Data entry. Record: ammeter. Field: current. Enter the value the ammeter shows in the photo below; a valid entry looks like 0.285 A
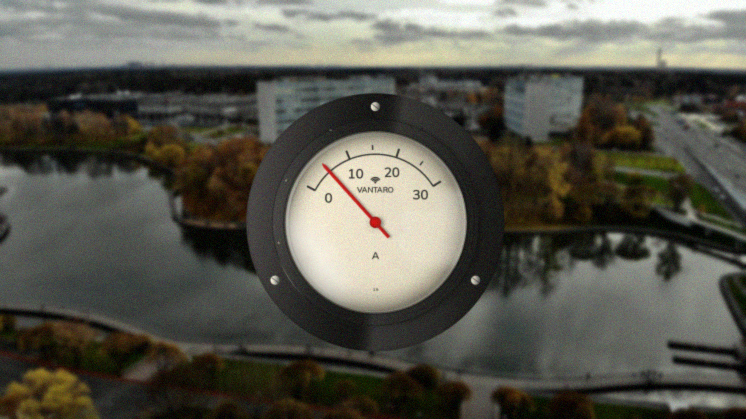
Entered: 5 A
